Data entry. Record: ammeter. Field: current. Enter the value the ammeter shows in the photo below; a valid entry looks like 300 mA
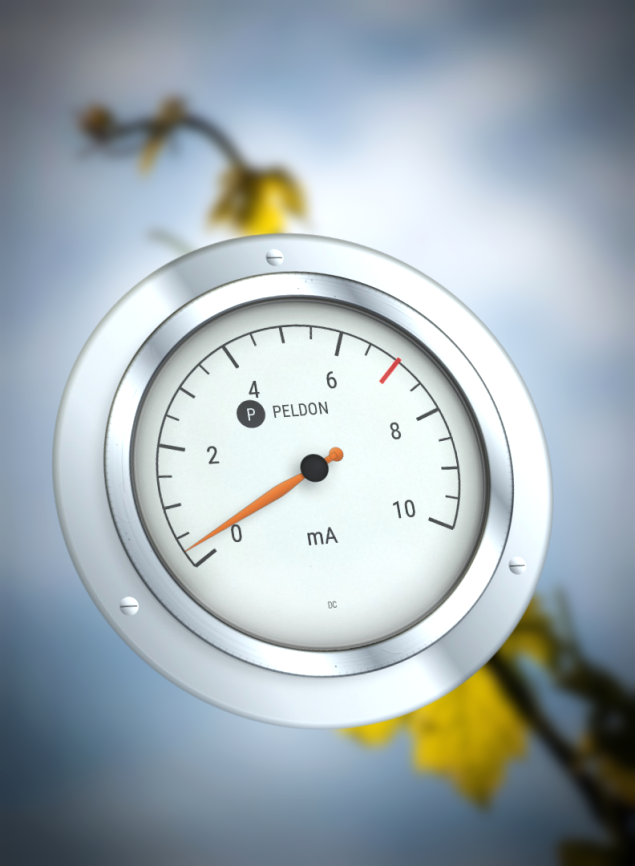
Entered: 0.25 mA
